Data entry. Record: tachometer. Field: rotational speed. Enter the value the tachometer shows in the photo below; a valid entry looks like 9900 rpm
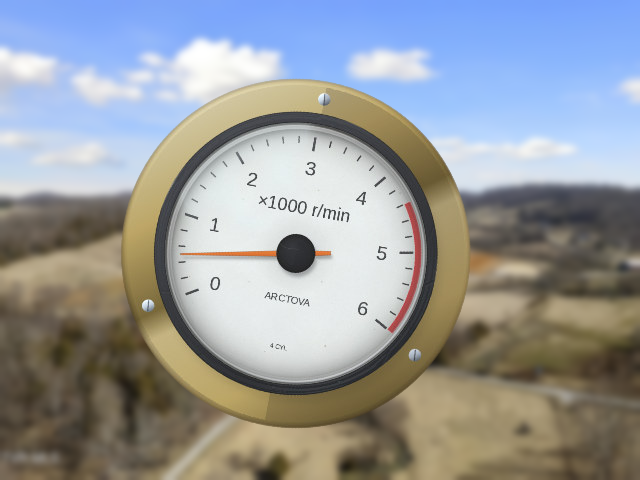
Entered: 500 rpm
